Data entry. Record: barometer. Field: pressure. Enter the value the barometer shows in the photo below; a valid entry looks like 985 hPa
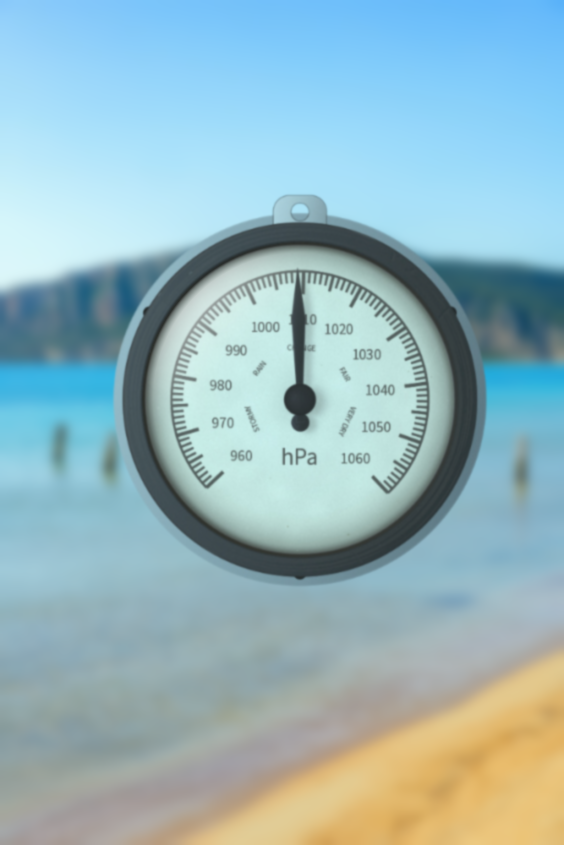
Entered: 1009 hPa
